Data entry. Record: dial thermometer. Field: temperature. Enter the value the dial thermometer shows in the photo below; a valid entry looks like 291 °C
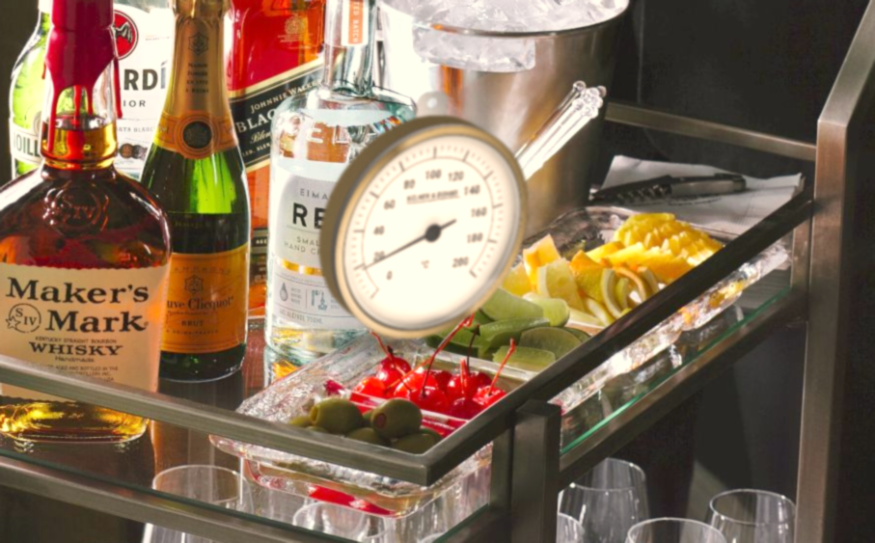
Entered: 20 °C
